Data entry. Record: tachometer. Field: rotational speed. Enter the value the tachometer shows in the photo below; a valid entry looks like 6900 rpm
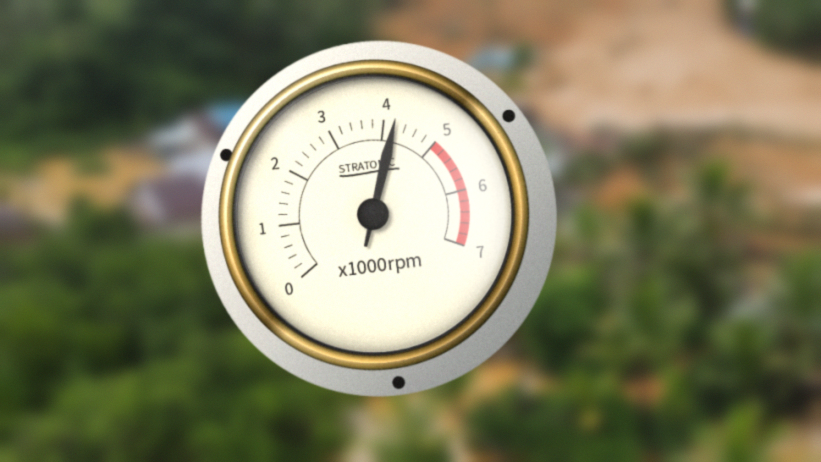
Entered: 4200 rpm
